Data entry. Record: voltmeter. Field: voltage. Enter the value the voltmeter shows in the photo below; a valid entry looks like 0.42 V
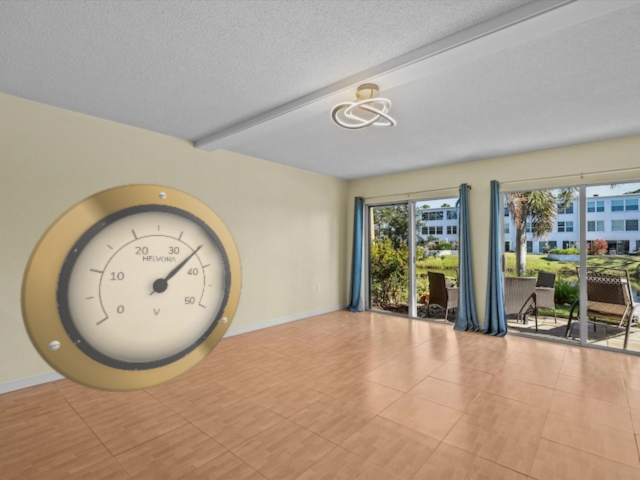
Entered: 35 V
